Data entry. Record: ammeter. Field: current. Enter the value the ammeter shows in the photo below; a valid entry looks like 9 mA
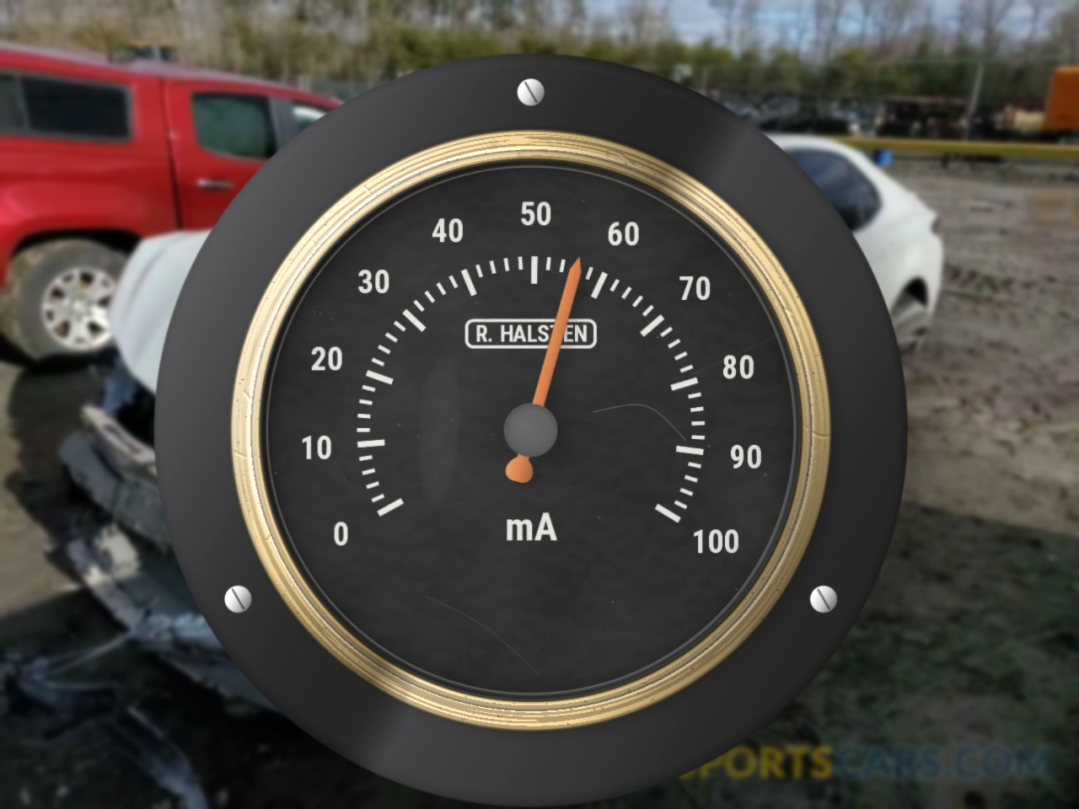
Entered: 56 mA
